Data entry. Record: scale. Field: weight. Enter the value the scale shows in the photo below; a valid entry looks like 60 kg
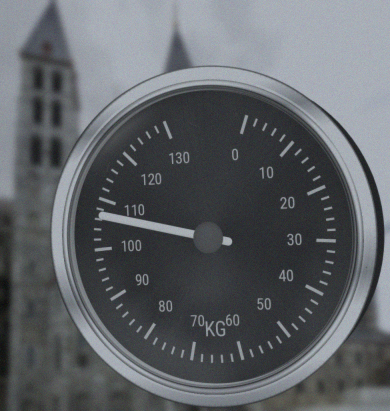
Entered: 107 kg
